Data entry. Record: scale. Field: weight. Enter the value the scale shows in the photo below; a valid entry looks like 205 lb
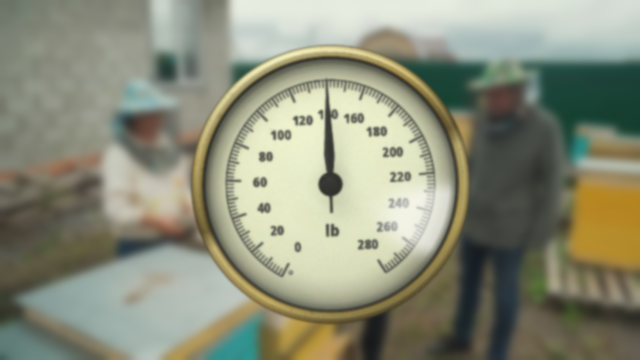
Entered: 140 lb
